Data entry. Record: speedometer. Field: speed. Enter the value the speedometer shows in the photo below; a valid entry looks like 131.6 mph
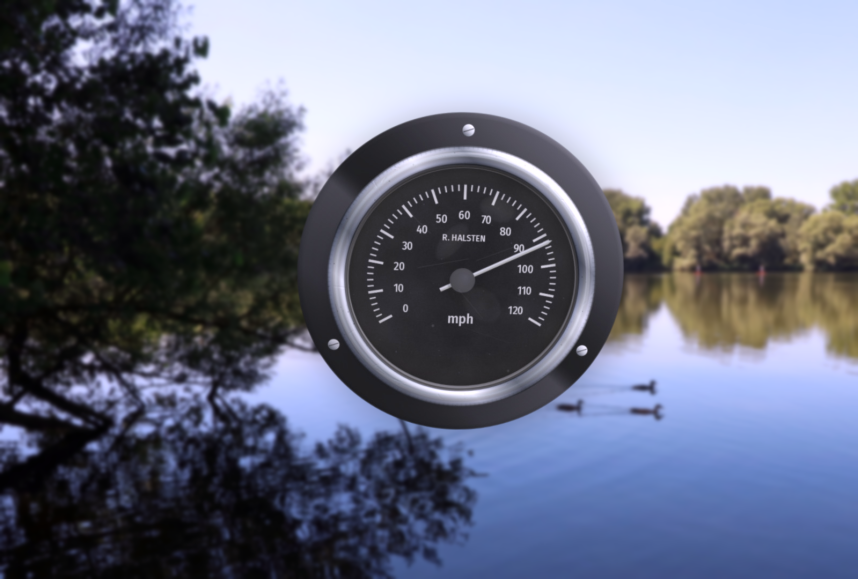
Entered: 92 mph
